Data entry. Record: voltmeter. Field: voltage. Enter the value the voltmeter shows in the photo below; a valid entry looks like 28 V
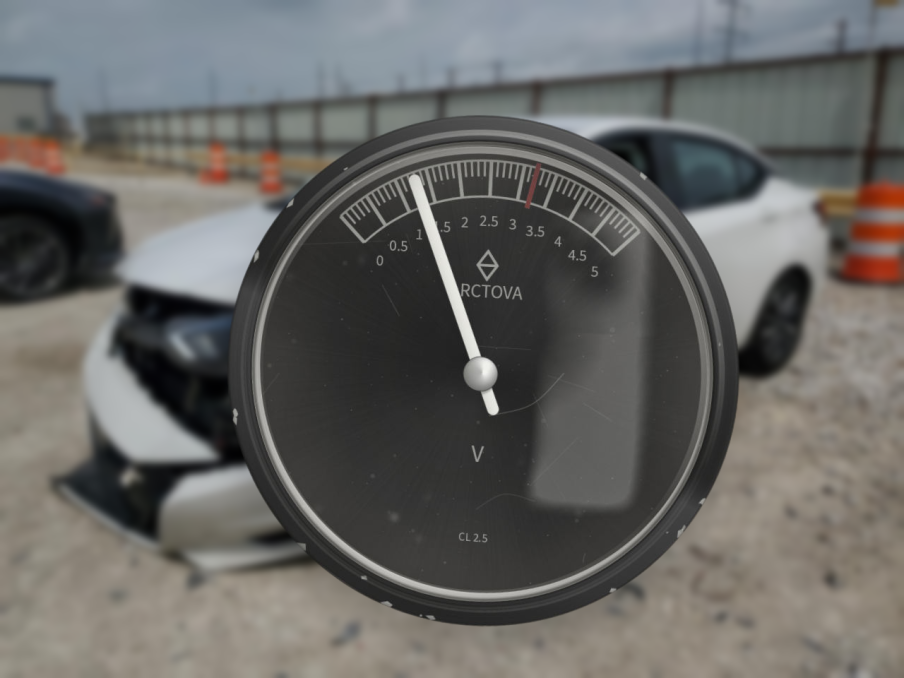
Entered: 1.3 V
